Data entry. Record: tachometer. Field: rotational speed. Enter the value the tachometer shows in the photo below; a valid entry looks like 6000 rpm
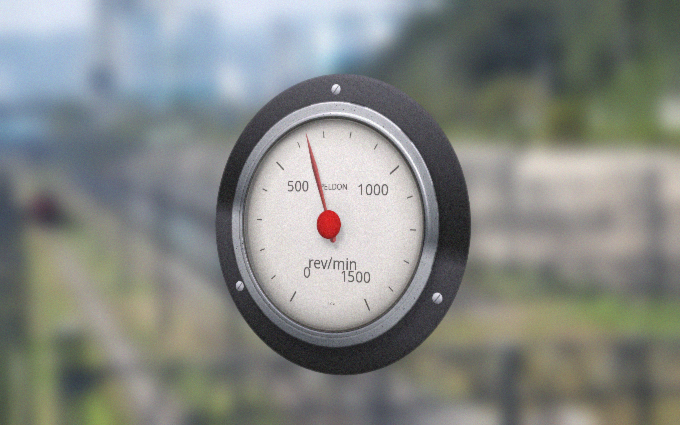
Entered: 650 rpm
